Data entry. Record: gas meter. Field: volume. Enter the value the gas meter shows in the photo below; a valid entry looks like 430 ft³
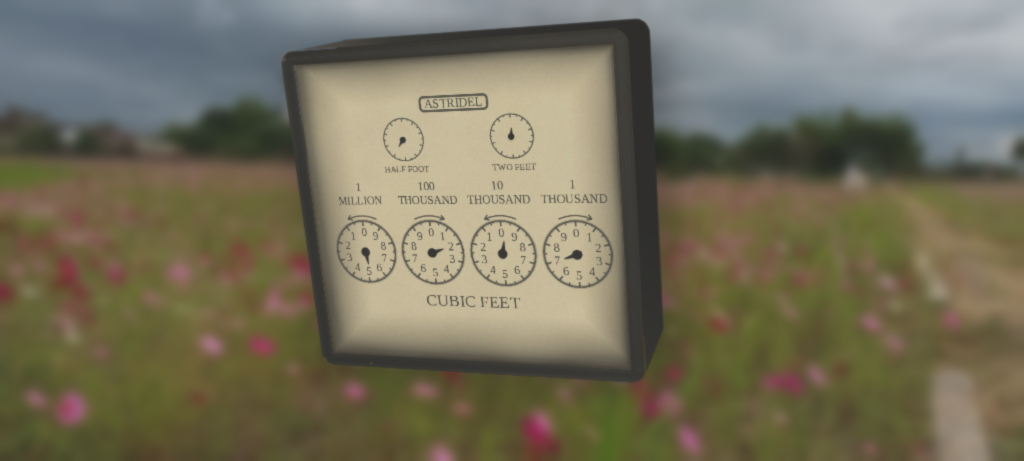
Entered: 519700 ft³
